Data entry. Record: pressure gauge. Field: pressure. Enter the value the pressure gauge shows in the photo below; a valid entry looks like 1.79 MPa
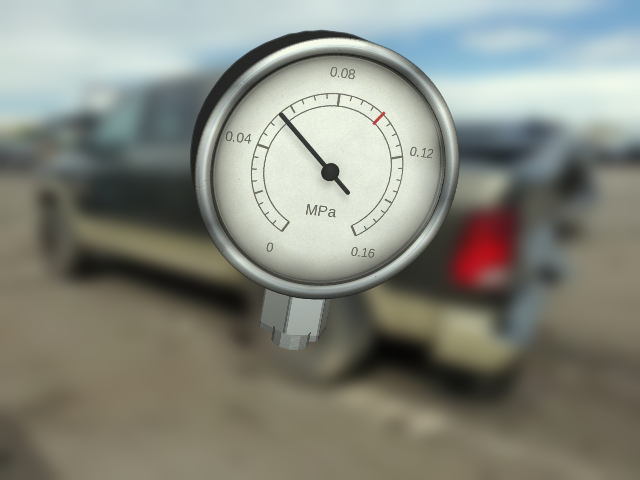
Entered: 0.055 MPa
